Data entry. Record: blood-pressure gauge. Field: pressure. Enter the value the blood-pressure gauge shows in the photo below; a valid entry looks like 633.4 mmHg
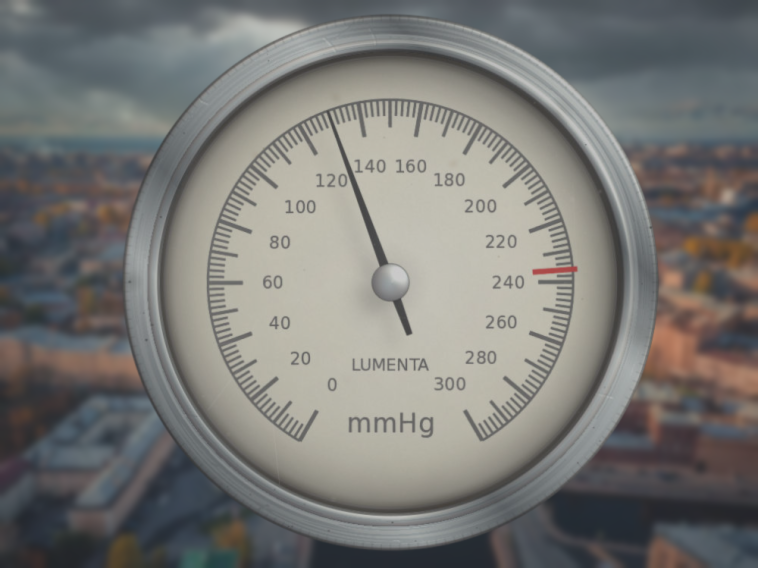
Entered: 130 mmHg
